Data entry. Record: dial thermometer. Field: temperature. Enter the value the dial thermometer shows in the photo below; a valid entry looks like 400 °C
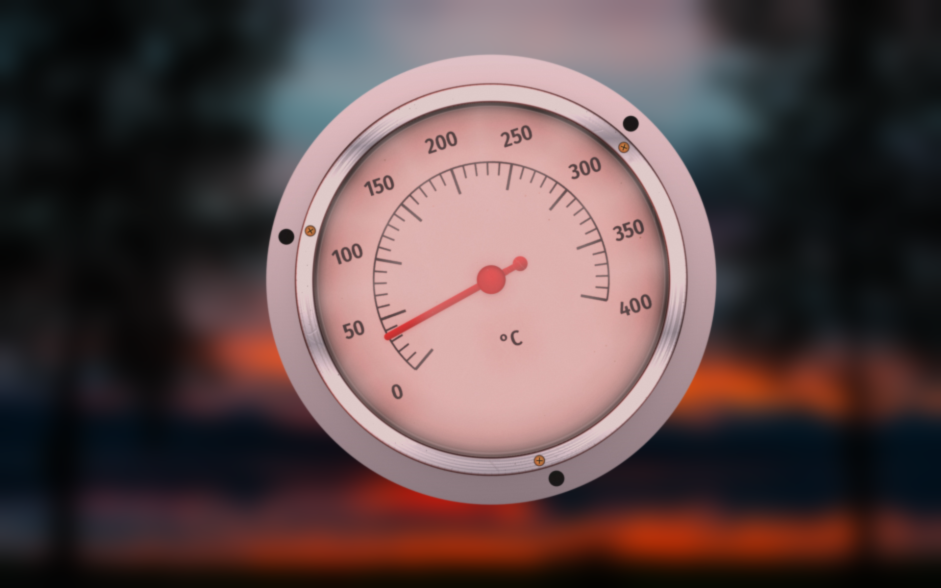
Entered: 35 °C
